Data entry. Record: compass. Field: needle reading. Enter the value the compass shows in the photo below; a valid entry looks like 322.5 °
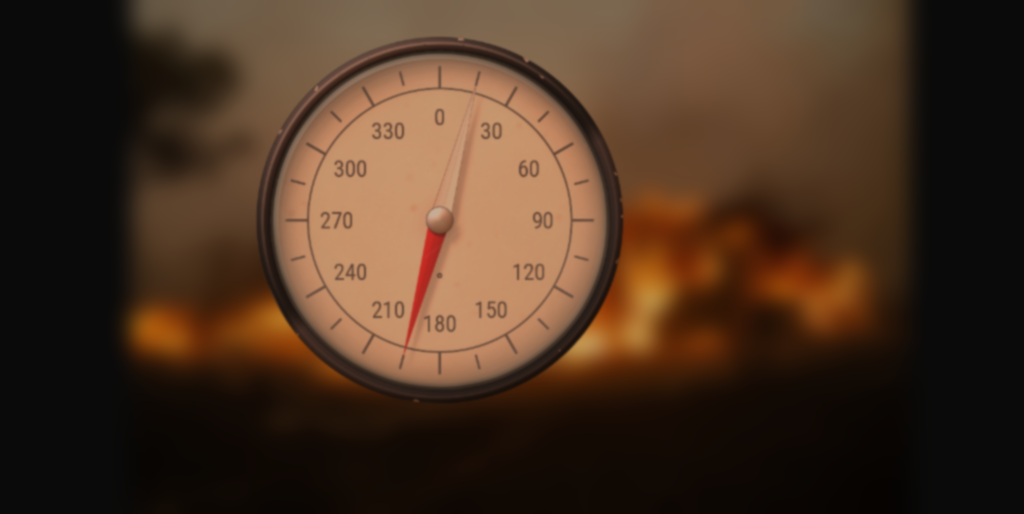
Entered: 195 °
